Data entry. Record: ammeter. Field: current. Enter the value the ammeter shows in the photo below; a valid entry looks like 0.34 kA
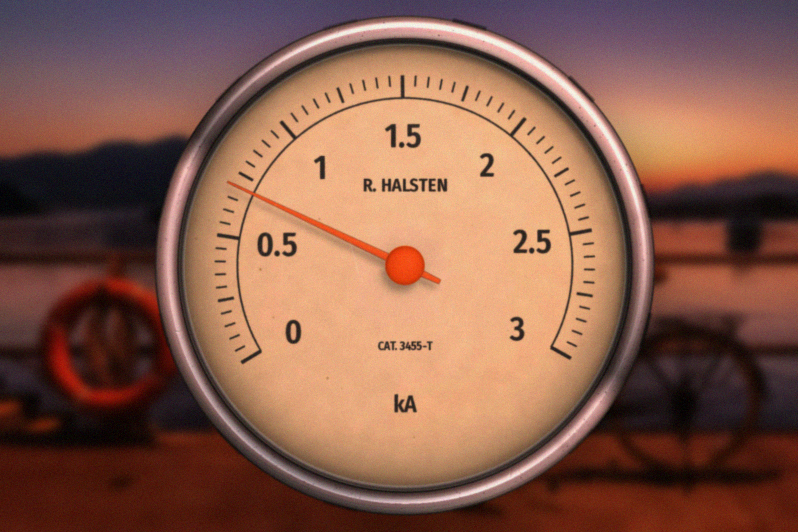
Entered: 0.7 kA
